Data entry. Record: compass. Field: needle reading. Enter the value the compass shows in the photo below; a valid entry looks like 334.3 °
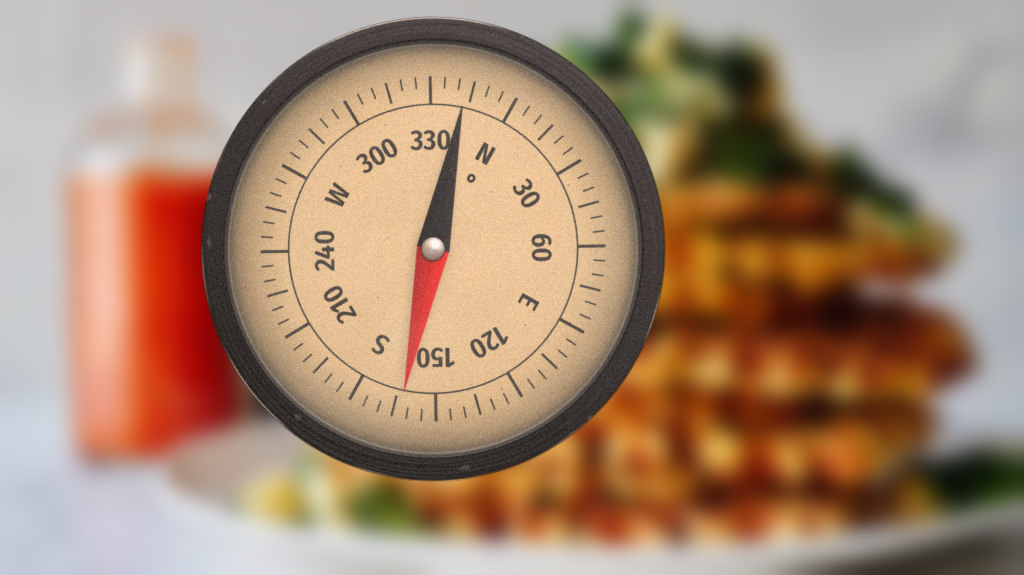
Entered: 162.5 °
